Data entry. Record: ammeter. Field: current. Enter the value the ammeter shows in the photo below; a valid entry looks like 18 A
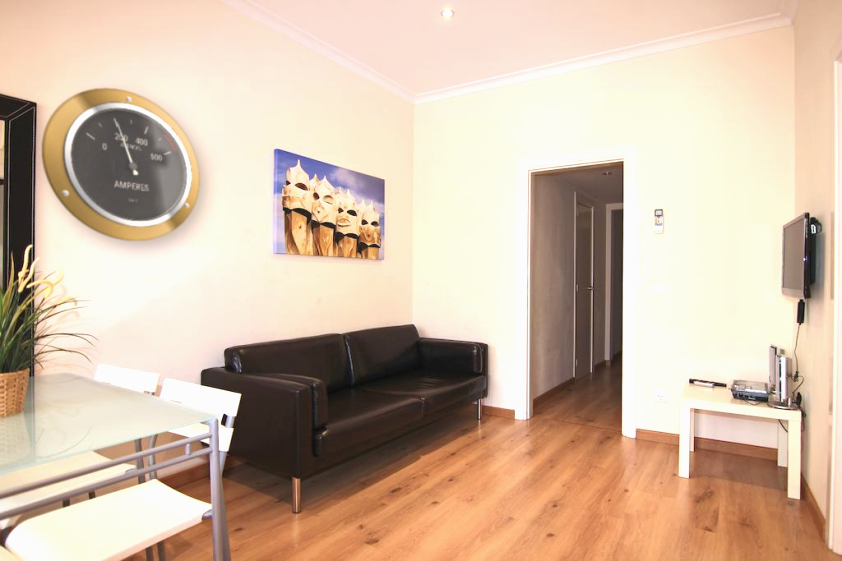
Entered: 200 A
